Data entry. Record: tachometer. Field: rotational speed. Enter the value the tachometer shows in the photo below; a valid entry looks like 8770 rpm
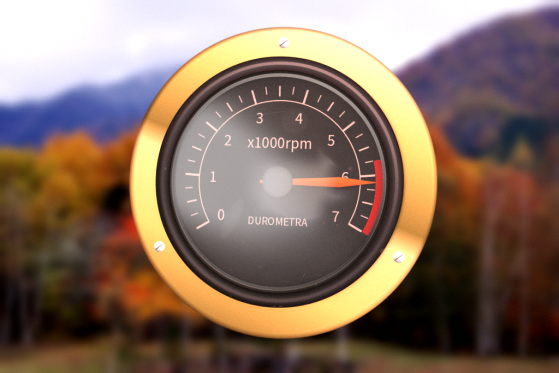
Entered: 6125 rpm
